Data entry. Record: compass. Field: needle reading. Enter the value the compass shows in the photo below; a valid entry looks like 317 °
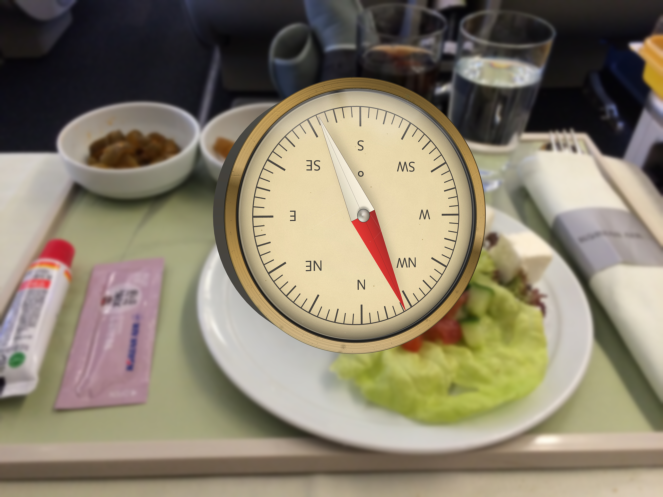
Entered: 335 °
